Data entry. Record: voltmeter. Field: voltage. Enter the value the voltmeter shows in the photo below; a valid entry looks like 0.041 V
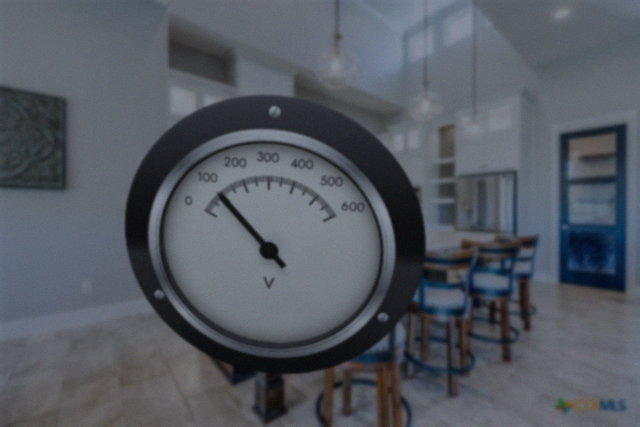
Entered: 100 V
